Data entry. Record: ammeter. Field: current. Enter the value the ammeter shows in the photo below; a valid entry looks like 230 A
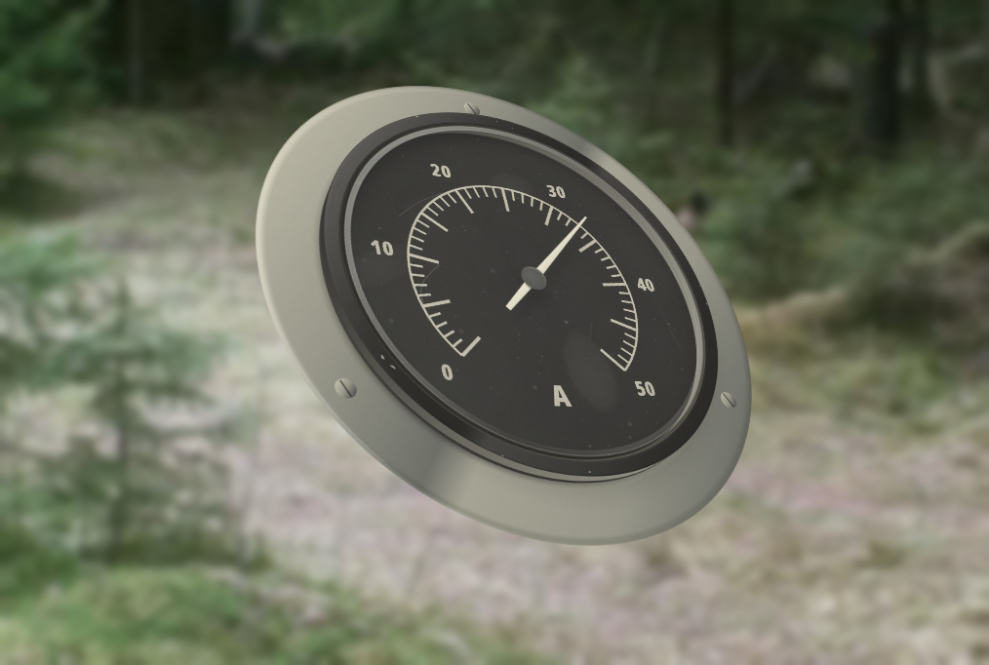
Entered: 33 A
